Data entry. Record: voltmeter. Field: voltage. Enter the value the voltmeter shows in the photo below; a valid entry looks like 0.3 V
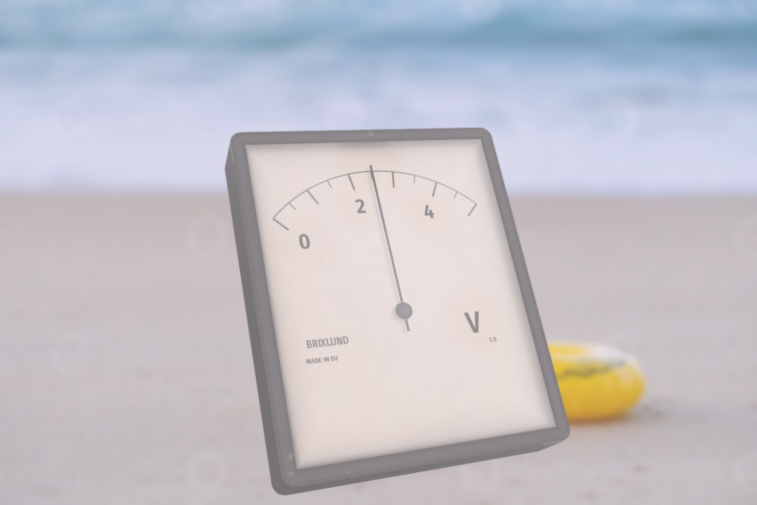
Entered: 2.5 V
